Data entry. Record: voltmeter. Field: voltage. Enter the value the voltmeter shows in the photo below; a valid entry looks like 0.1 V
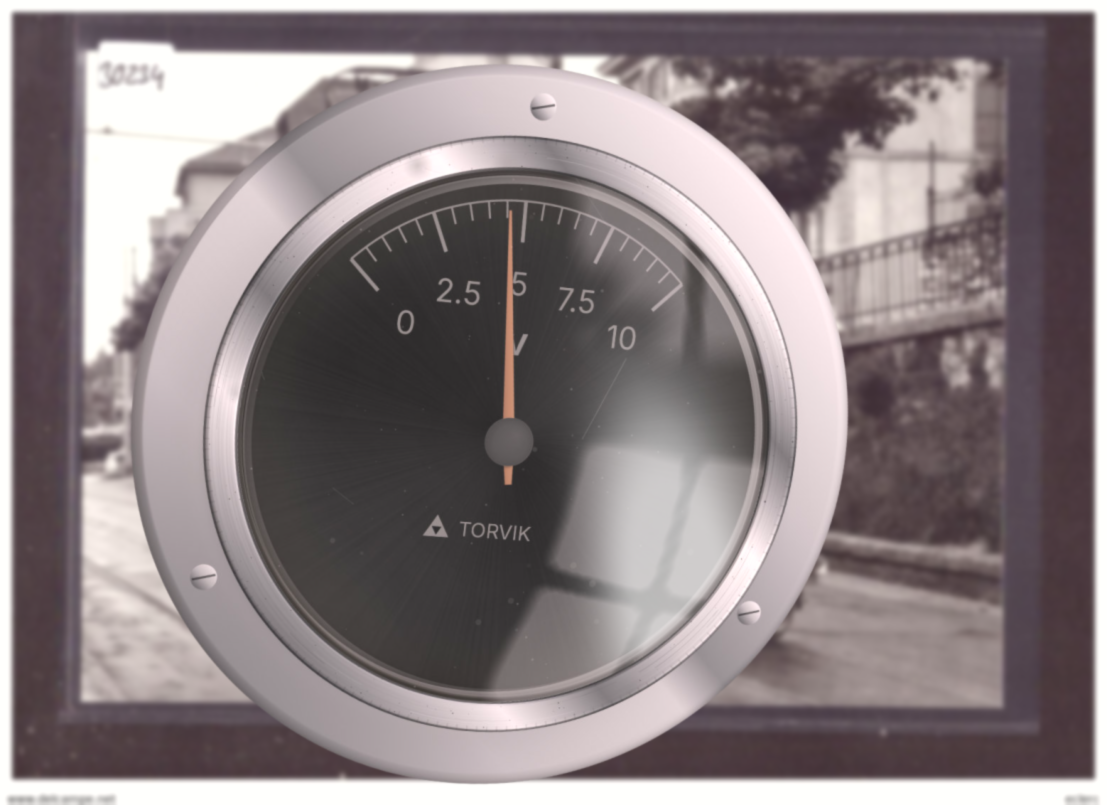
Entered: 4.5 V
